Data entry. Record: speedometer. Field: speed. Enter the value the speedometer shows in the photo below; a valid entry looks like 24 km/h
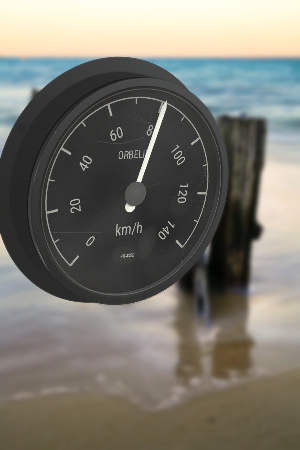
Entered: 80 km/h
